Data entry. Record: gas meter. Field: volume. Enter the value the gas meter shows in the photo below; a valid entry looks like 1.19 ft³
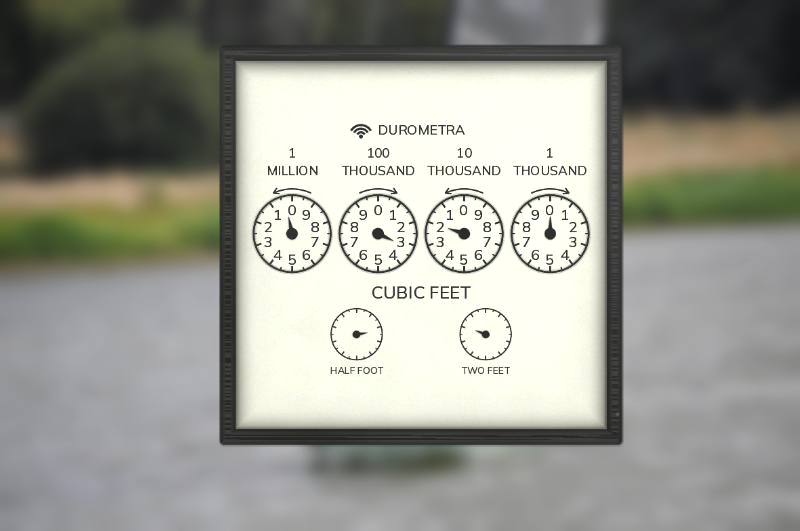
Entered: 32000 ft³
